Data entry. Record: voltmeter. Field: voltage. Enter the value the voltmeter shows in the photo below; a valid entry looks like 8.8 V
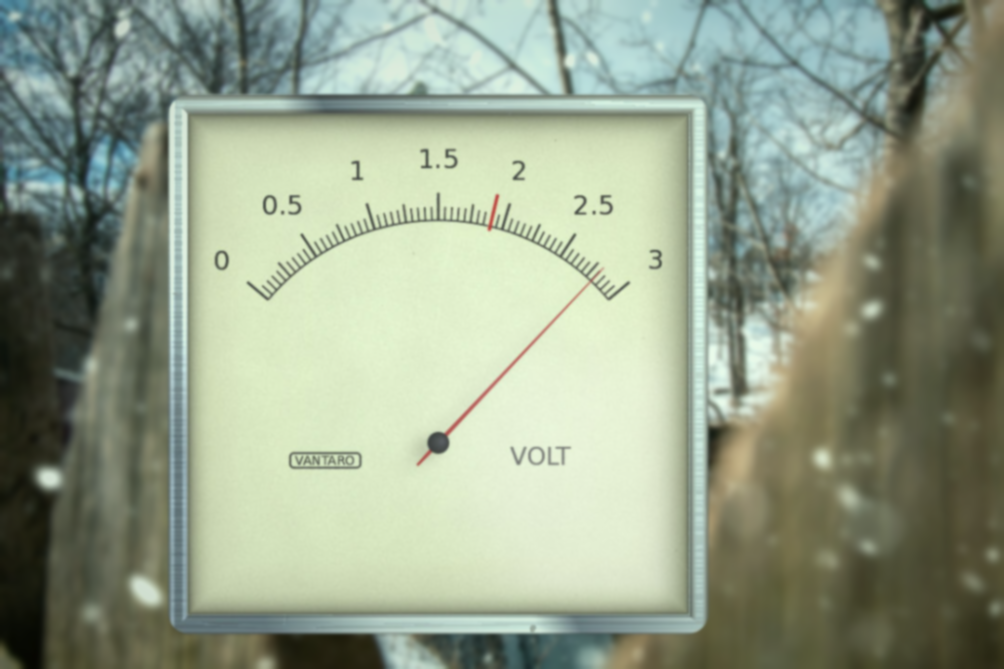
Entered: 2.8 V
